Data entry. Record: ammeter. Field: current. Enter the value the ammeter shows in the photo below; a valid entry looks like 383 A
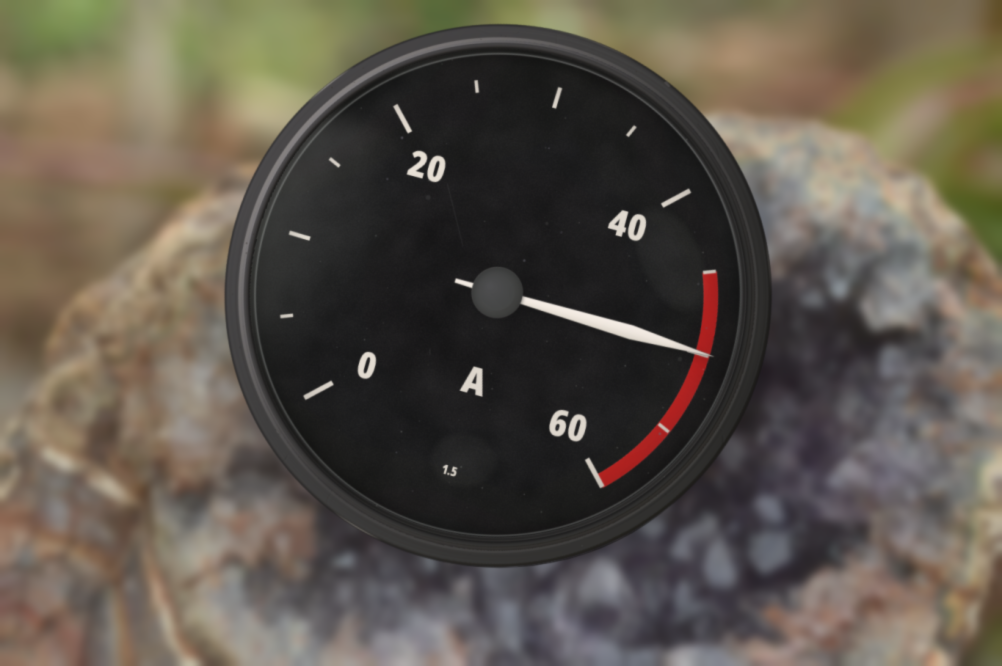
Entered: 50 A
